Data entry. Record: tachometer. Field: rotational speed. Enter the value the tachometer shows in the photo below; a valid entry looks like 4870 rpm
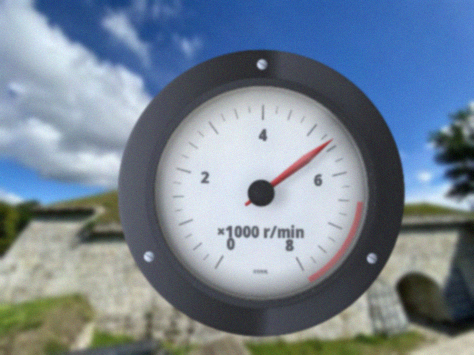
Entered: 5375 rpm
